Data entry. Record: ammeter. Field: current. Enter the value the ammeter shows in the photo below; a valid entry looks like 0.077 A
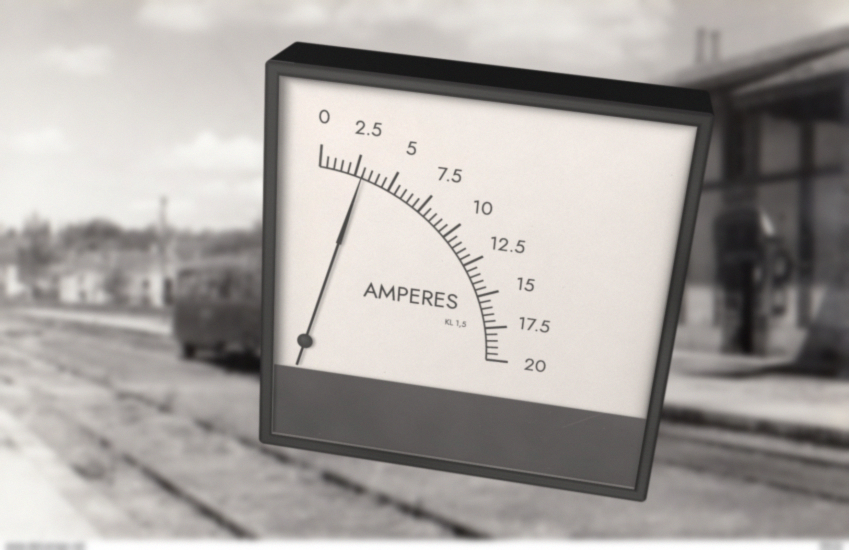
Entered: 3 A
